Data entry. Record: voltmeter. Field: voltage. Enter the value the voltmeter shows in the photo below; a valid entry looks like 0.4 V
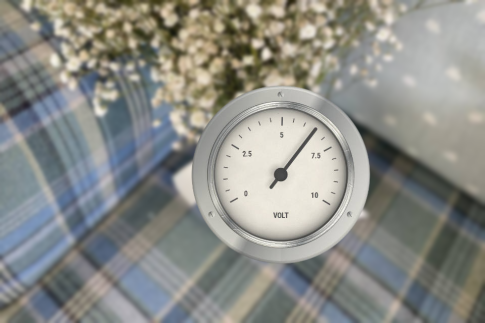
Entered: 6.5 V
